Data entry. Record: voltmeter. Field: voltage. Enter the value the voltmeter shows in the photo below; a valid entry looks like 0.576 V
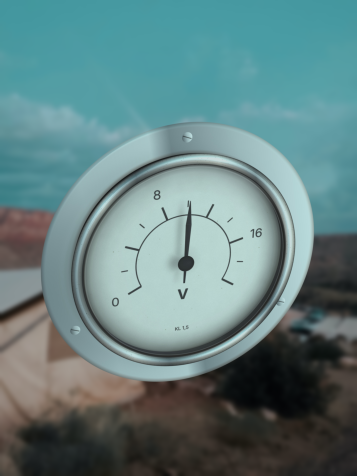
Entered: 10 V
